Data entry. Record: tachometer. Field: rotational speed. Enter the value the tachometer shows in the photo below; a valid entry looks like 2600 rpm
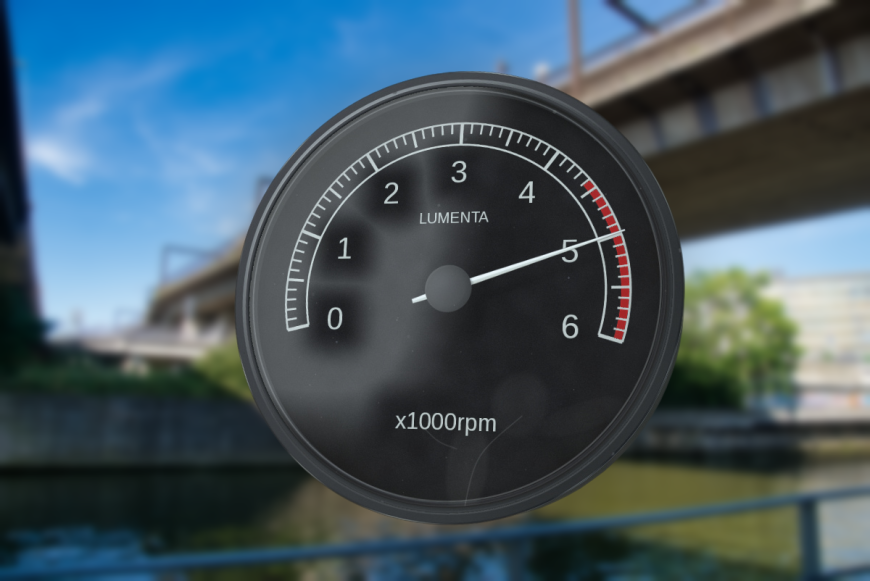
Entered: 5000 rpm
